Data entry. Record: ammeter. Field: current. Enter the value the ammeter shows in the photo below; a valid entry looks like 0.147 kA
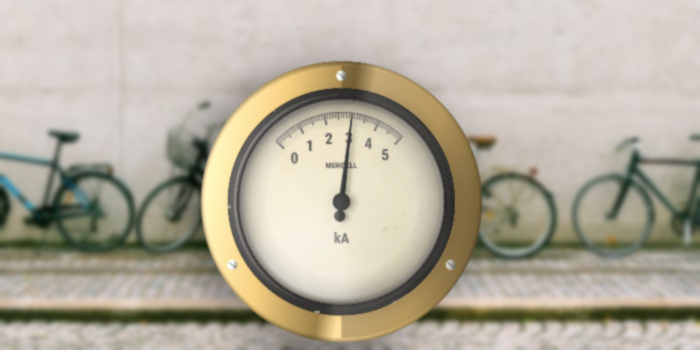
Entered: 3 kA
